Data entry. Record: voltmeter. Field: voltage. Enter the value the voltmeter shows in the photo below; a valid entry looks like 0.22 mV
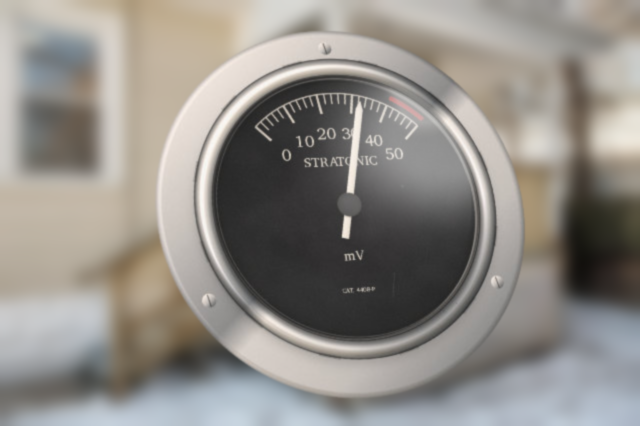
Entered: 32 mV
